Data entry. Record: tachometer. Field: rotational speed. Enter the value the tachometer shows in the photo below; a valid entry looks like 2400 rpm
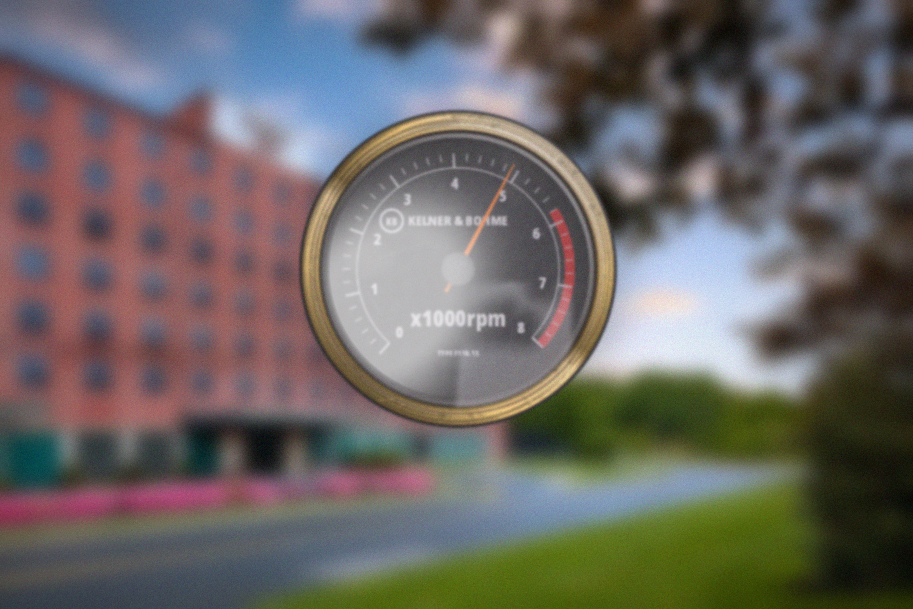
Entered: 4900 rpm
